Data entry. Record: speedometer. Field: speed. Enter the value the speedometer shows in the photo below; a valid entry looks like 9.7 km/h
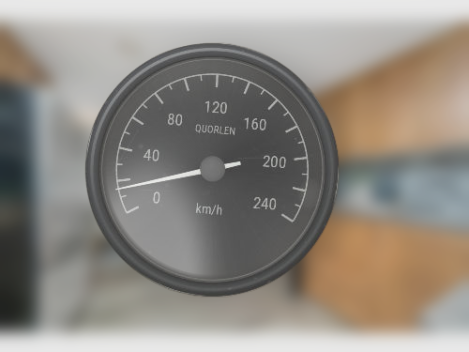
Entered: 15 km/h
